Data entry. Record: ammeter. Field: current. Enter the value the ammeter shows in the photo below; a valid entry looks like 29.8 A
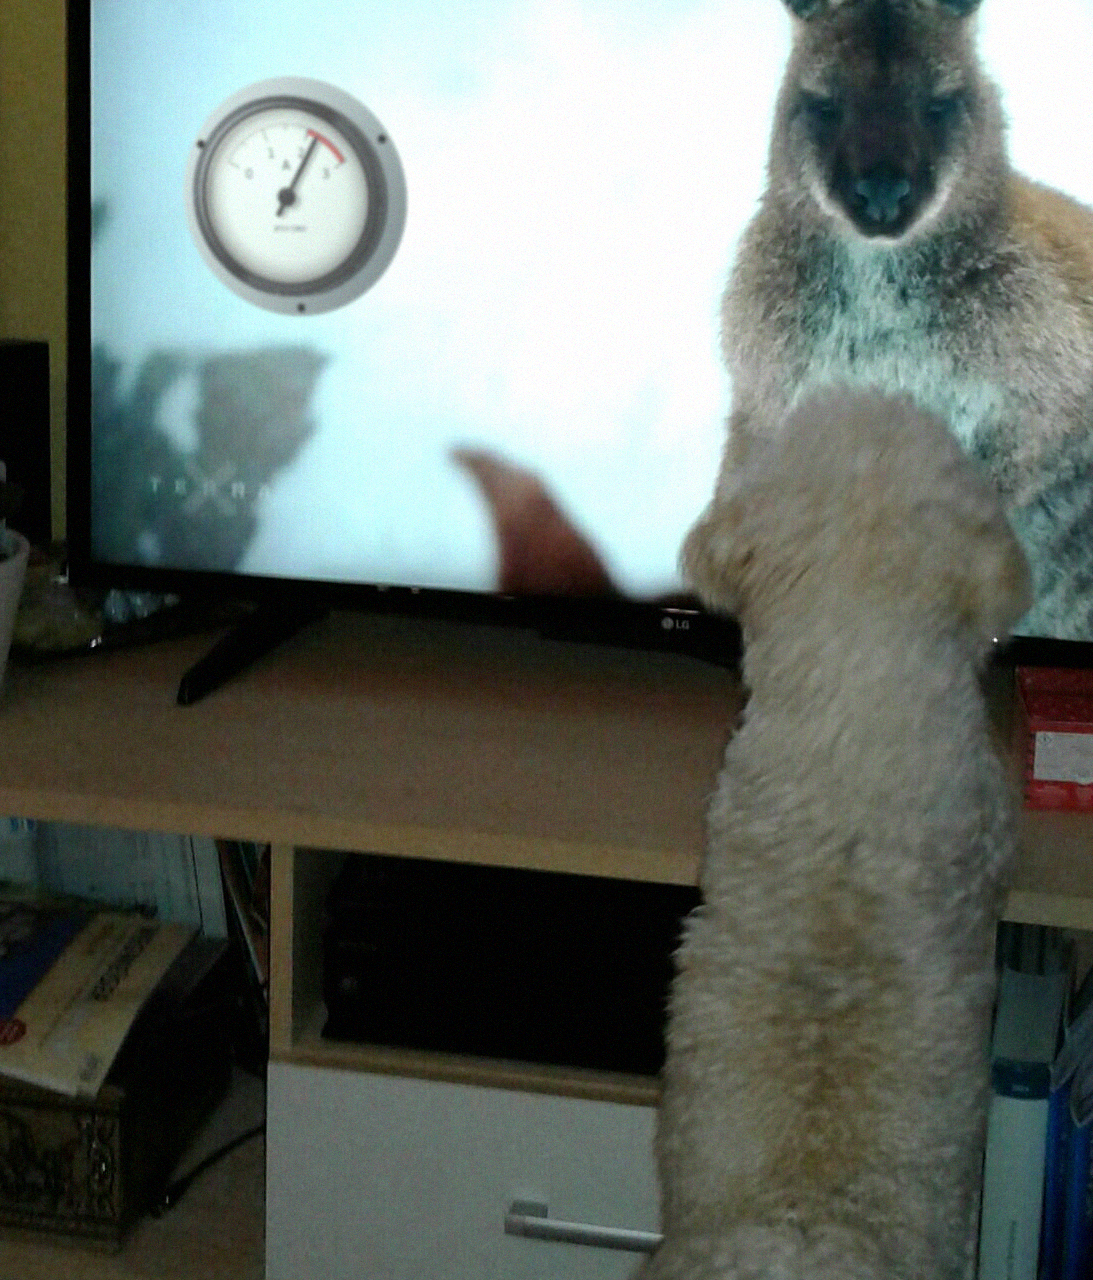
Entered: 2.25 A
